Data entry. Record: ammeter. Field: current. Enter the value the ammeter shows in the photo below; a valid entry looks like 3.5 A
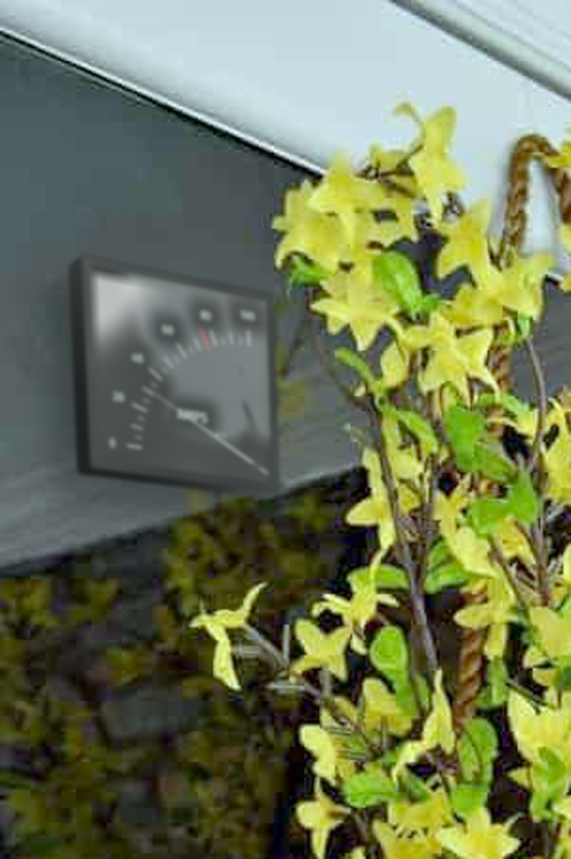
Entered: 30 A
